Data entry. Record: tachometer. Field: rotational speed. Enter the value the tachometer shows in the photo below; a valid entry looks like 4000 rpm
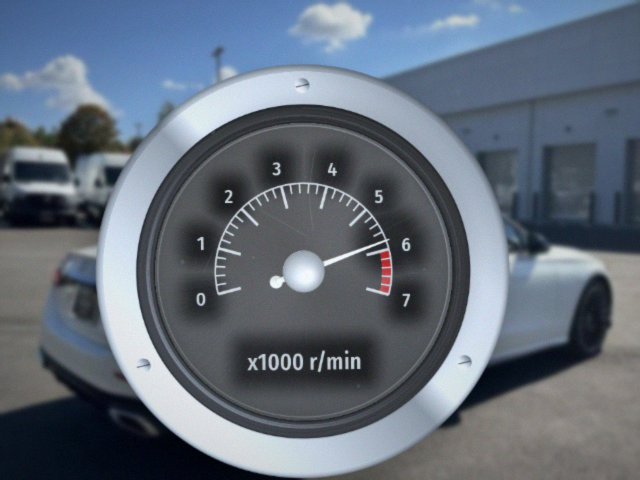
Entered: 5800 rpm
